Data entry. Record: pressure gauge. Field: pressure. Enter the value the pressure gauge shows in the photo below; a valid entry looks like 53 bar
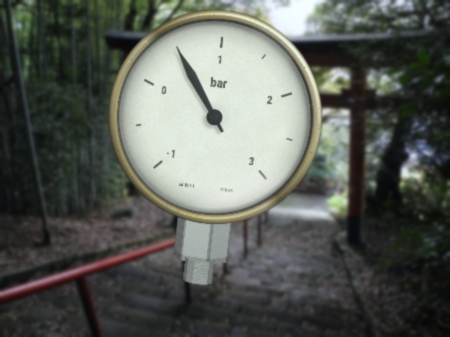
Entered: 0.5 bar
